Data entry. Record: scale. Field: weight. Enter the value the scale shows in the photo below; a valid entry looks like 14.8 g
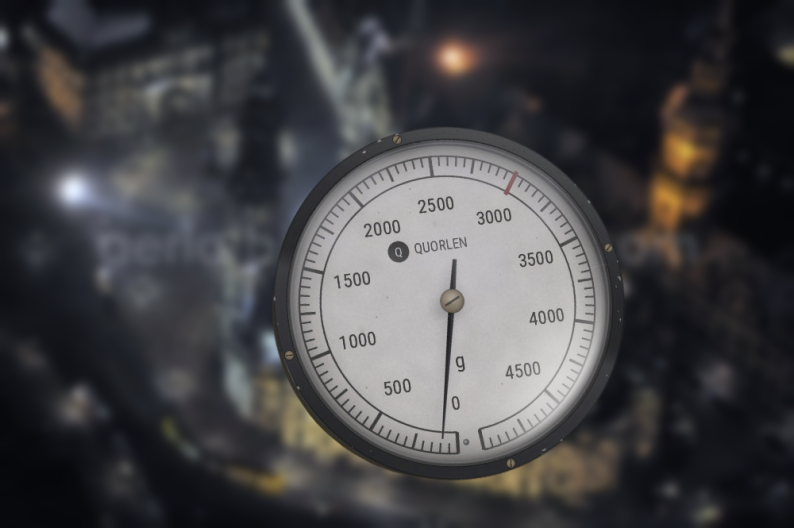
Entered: 100 g
